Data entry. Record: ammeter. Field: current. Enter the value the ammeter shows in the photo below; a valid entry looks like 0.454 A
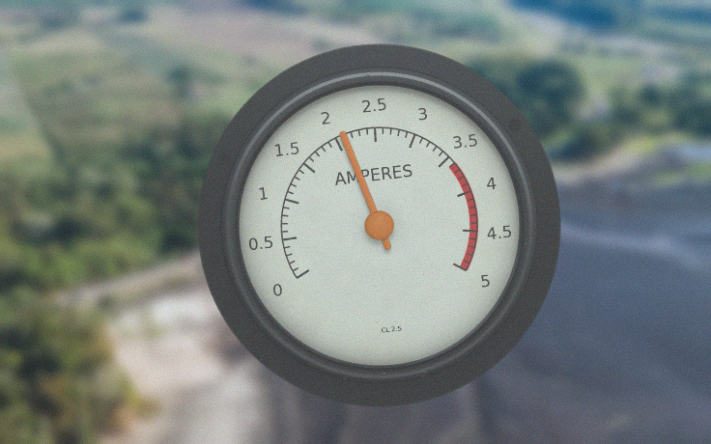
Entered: 2.1 A
